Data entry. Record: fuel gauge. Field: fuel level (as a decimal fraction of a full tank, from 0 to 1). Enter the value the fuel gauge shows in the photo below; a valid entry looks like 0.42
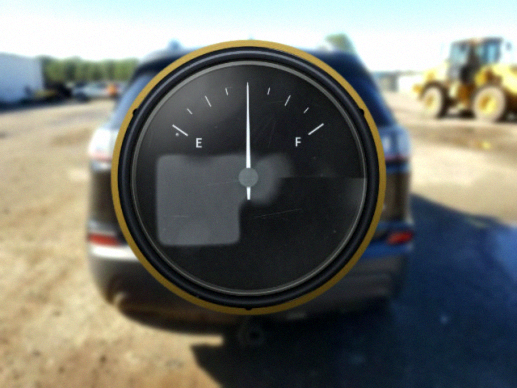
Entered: 0.5
